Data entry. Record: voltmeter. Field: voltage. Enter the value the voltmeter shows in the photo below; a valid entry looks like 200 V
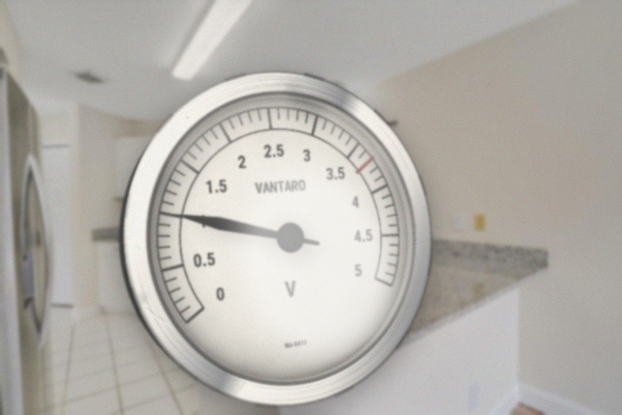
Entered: 1 V
